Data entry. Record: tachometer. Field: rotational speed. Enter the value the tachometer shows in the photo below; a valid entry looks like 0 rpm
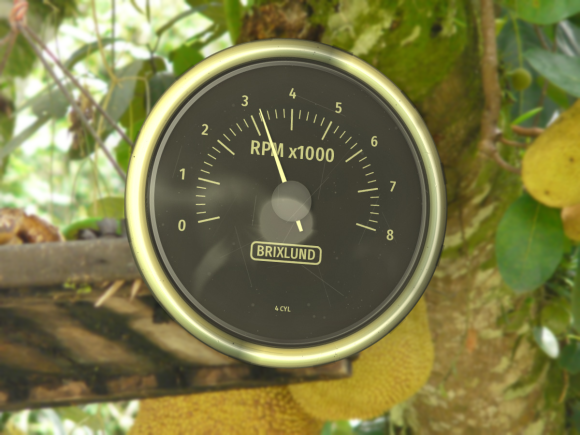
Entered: 3200 rpm
